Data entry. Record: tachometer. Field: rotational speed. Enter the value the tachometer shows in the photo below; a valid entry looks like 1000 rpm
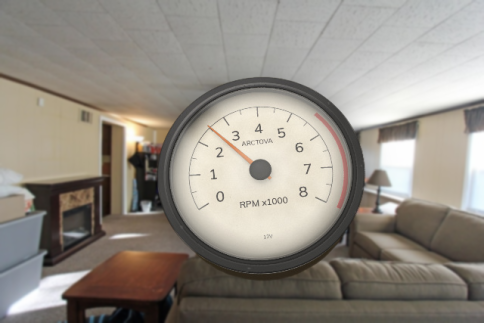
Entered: 2500 rpm
